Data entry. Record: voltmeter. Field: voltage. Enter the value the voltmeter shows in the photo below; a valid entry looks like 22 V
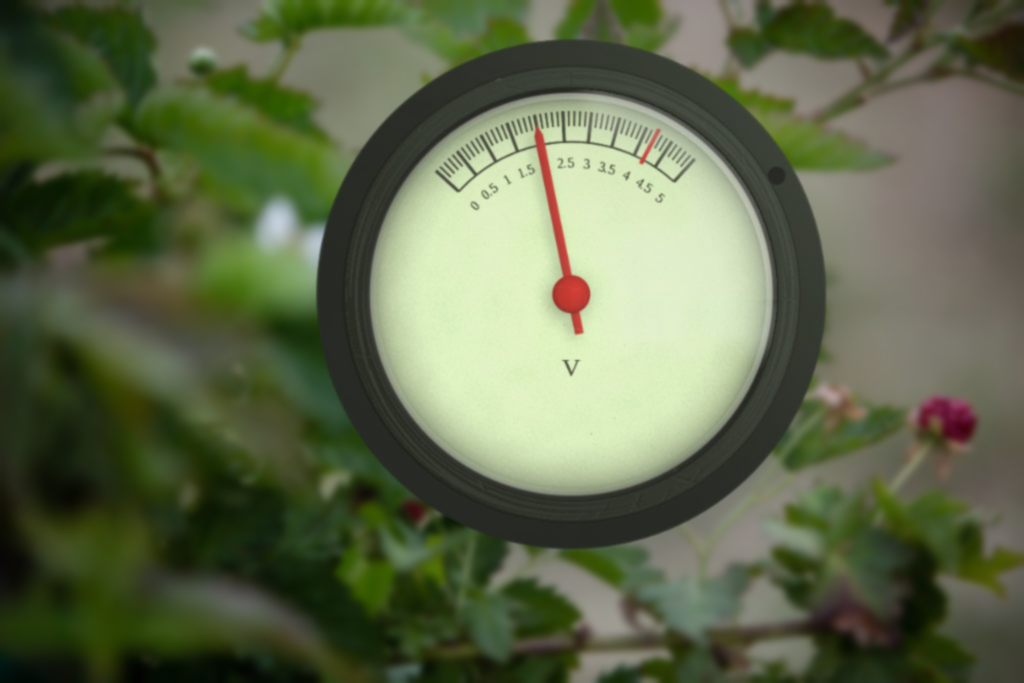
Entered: 2 V
